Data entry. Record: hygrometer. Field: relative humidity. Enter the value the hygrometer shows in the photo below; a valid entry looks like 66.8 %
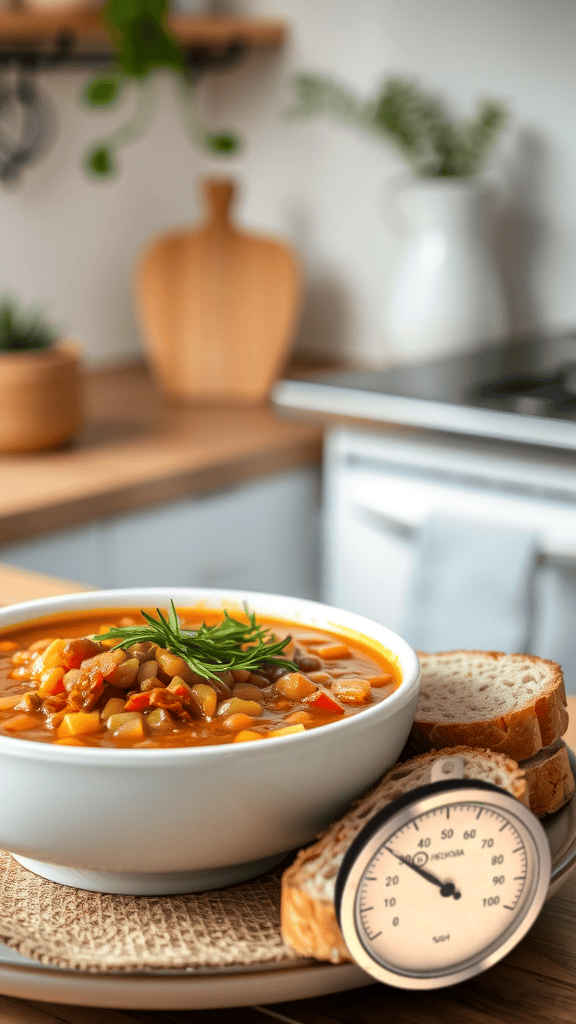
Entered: 30 %
